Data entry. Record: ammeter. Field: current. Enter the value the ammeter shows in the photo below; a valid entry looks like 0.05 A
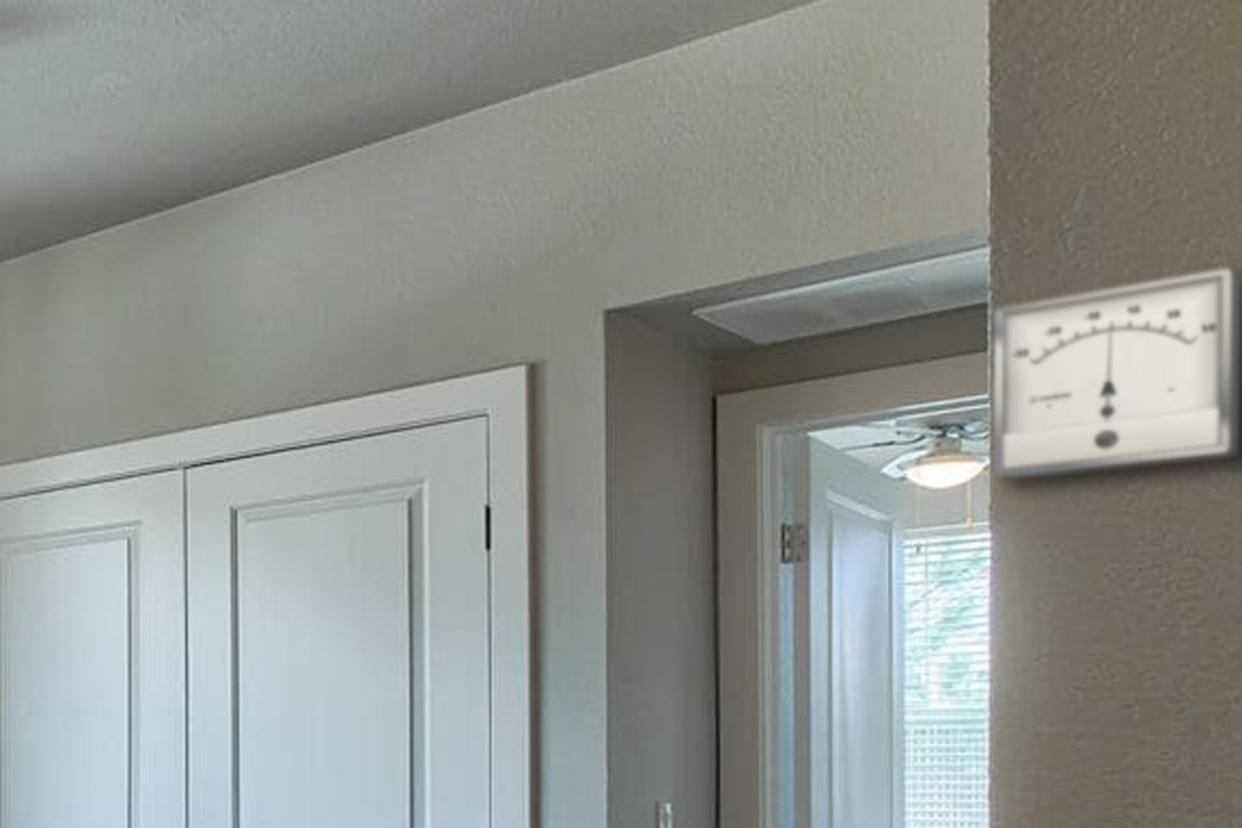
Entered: 0 A
